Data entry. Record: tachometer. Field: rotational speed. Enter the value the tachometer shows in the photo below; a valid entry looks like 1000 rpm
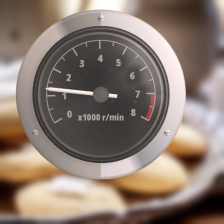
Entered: 1250 rpm
